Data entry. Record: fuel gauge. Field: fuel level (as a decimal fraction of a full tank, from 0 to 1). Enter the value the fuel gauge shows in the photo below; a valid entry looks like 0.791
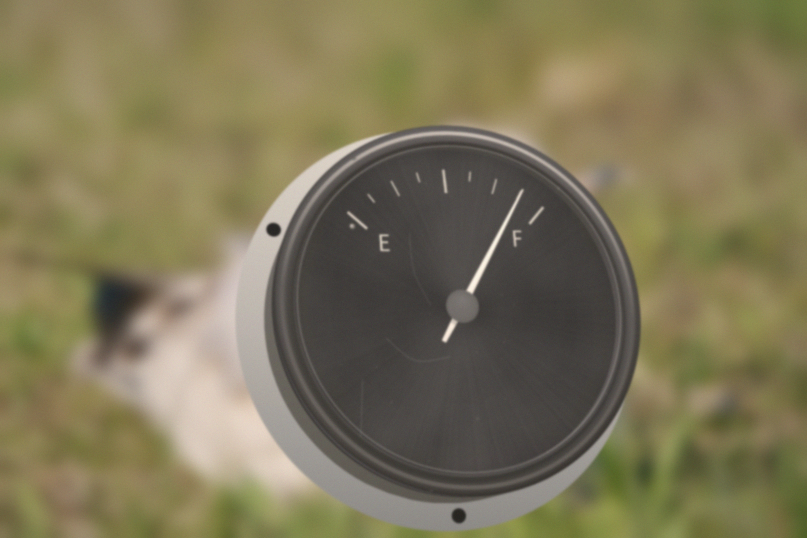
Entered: 0.875
